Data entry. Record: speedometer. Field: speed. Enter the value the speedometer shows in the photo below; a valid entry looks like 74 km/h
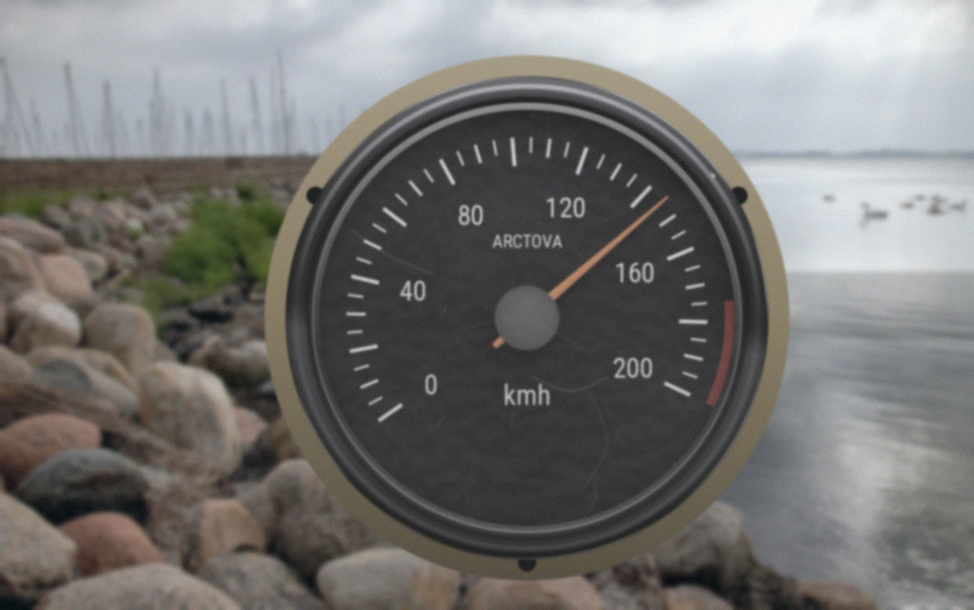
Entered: 145 km/h
